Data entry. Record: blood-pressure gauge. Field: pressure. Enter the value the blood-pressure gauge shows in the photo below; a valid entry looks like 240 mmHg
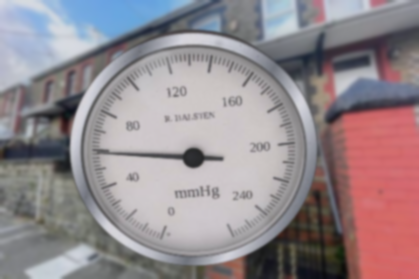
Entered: 60 mmHg
